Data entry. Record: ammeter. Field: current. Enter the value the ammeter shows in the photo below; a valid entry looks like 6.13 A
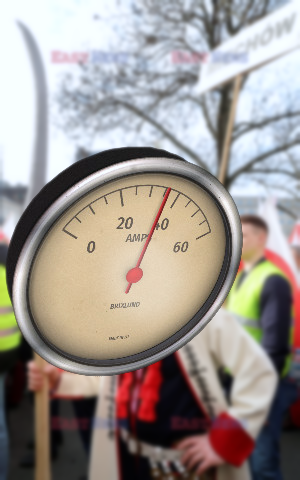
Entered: 35 A
